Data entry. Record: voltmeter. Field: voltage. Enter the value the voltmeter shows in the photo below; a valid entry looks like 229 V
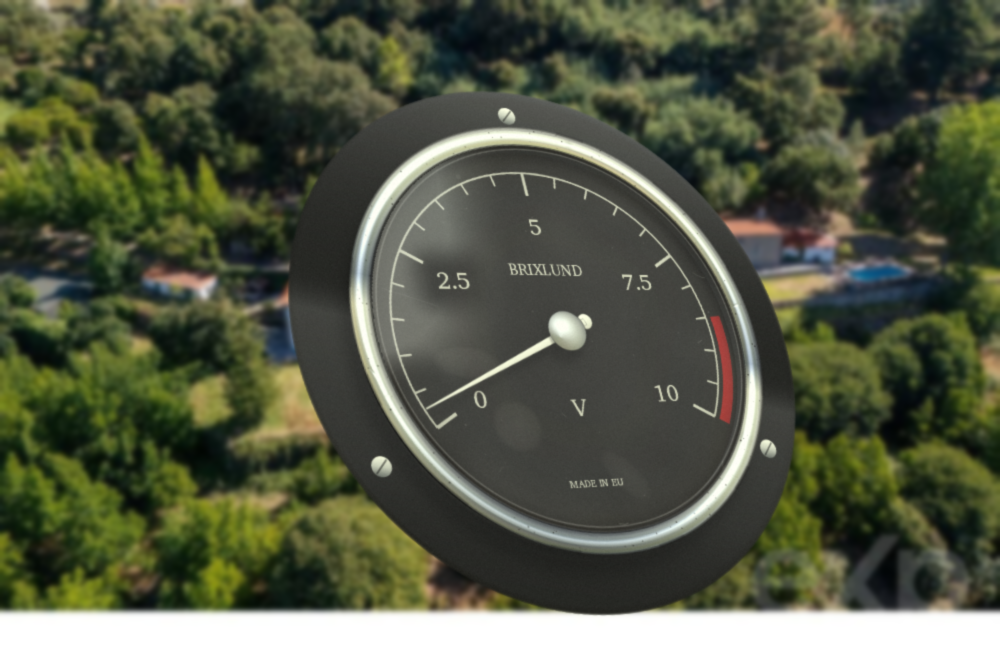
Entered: 0.25 V
